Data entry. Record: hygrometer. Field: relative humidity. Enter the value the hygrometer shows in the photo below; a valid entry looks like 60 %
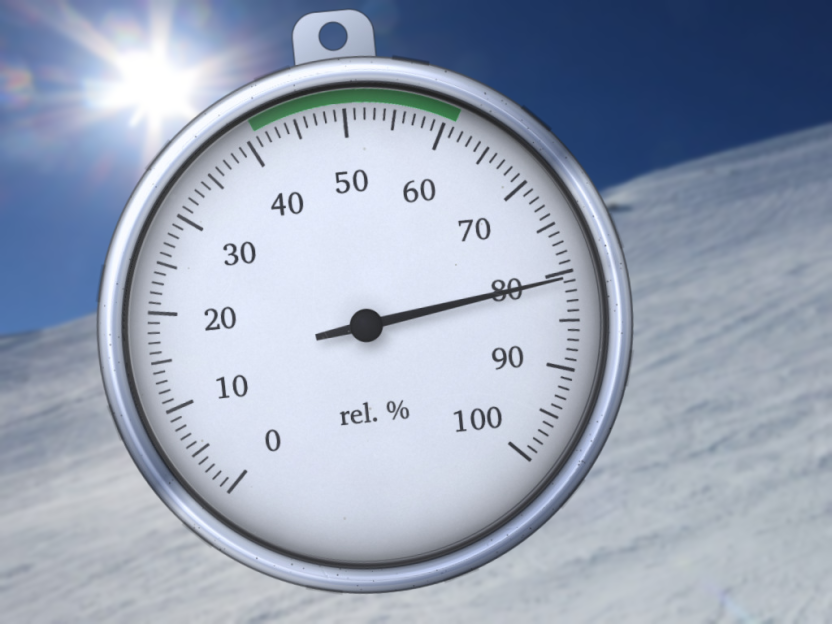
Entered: 80.5 %
